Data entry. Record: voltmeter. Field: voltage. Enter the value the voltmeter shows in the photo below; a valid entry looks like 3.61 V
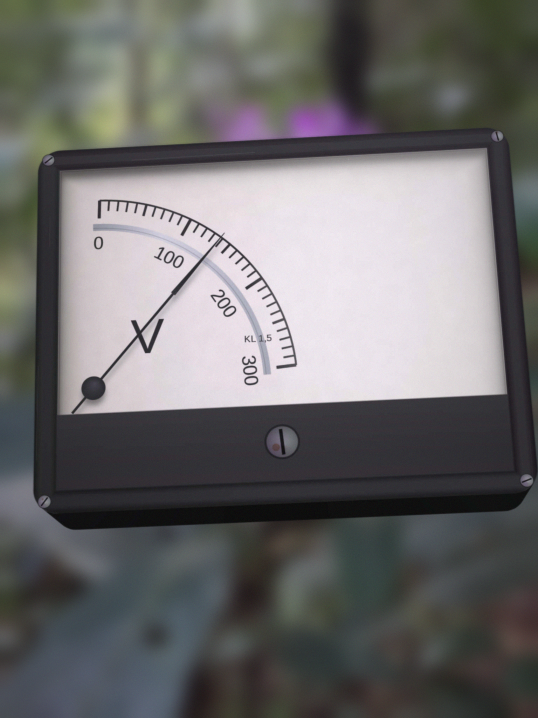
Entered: 140 V
